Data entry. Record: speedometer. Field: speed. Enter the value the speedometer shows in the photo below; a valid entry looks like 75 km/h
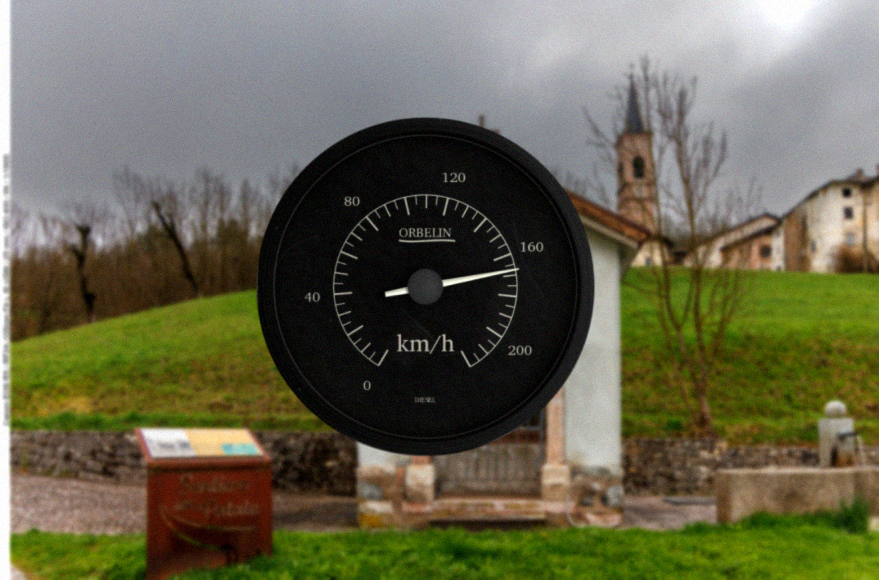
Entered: 167.5 km/h
